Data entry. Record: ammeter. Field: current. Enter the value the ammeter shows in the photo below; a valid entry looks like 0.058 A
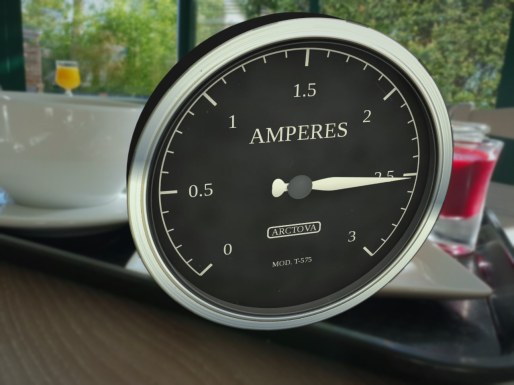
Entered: 2.5 A
